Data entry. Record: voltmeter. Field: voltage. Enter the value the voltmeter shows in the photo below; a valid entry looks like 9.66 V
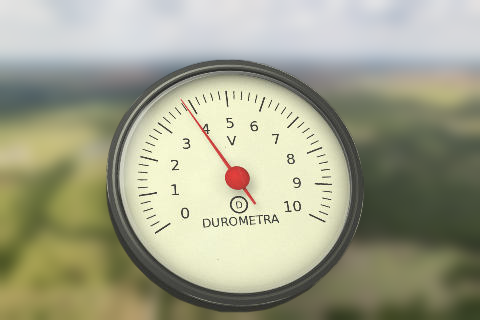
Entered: 3.8 V
